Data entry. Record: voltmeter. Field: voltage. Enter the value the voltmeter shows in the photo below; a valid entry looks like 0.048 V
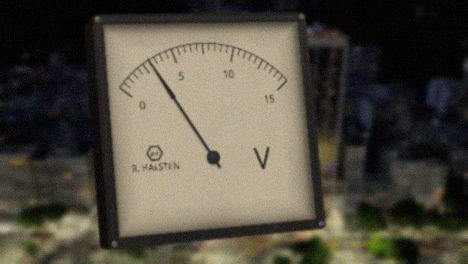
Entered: 3 V
